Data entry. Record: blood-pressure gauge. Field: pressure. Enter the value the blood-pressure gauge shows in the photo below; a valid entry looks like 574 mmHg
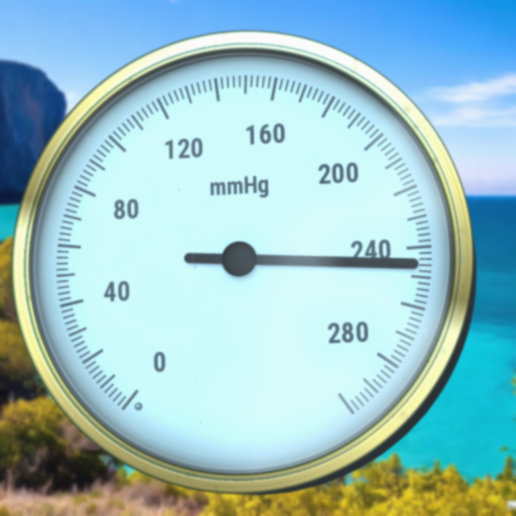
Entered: 246 mmHg
